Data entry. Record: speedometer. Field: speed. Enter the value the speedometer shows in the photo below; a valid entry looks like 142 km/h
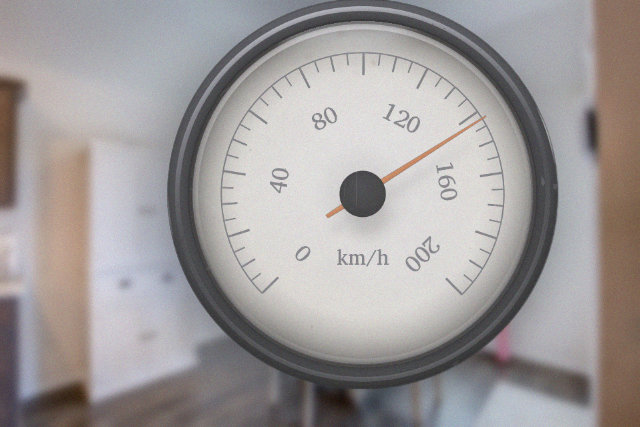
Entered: 142.5 km/h
